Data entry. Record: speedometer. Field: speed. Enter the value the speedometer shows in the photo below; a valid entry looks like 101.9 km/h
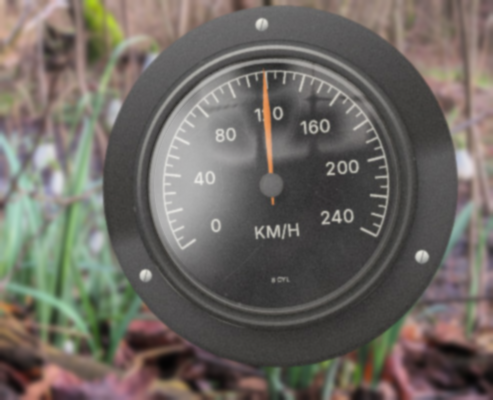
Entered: 120 km/h
